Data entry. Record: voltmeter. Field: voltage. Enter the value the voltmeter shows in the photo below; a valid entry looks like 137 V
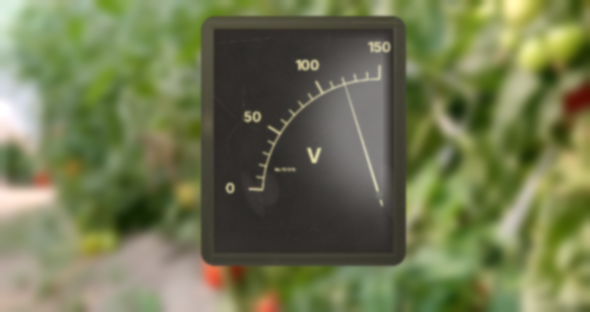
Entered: 120 V
